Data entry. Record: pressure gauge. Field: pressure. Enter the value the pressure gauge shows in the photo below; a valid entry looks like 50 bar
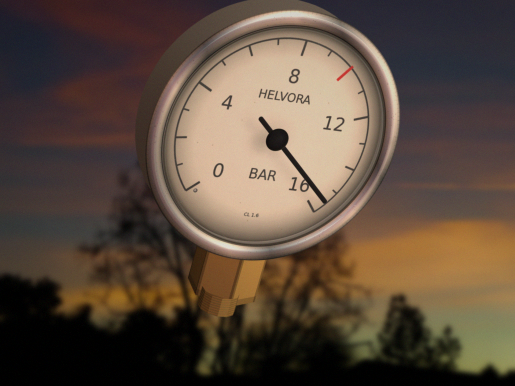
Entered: 15.5 bar
